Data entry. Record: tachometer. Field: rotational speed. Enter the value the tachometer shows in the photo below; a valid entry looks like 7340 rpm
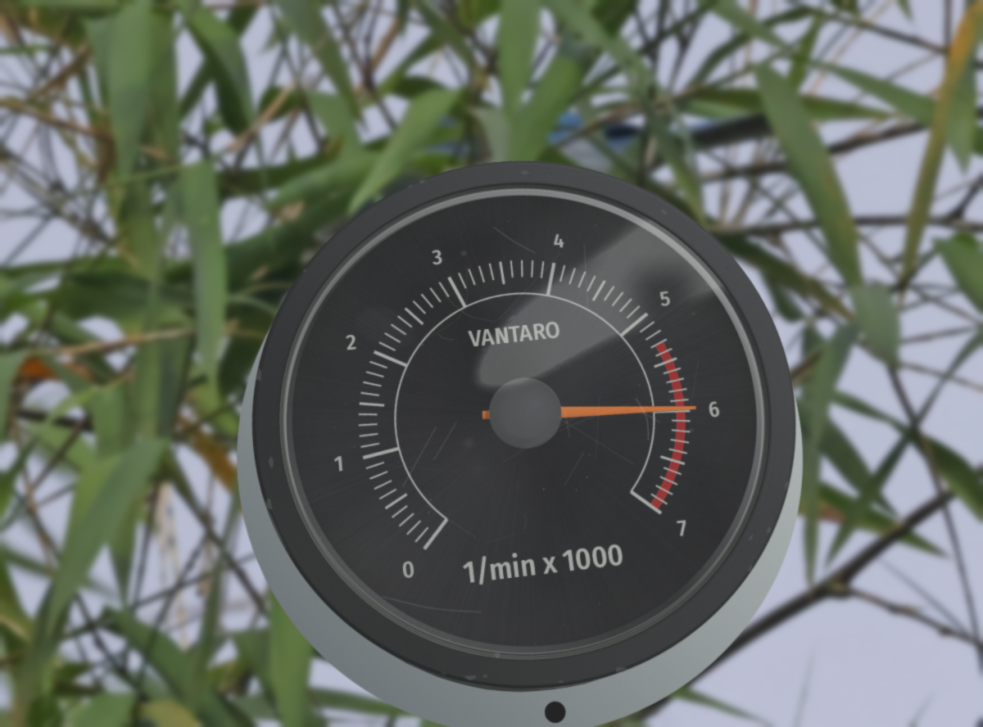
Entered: 6000 rpm
